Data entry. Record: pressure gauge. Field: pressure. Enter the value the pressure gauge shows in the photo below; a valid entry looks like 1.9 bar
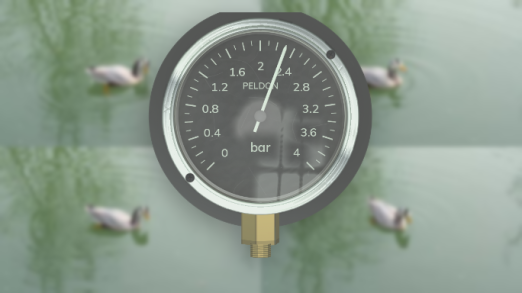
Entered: 2.3 bar
